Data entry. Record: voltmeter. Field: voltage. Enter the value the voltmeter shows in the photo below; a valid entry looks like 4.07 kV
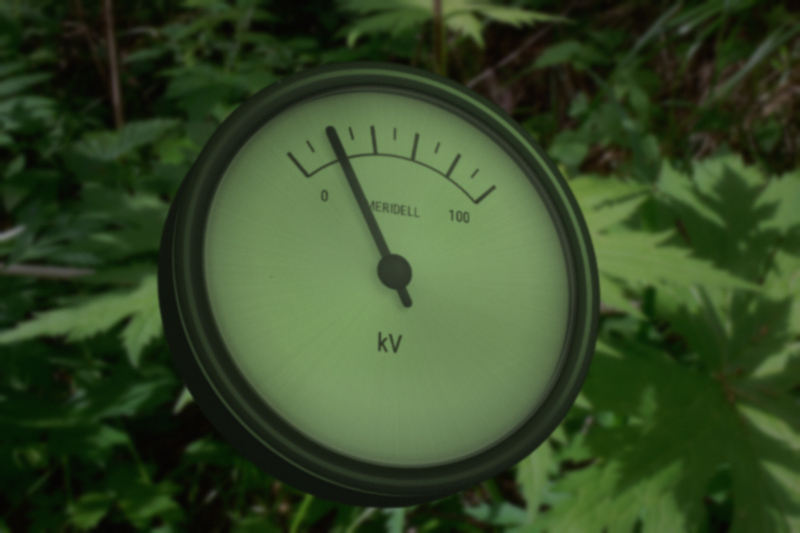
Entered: 20 kV
